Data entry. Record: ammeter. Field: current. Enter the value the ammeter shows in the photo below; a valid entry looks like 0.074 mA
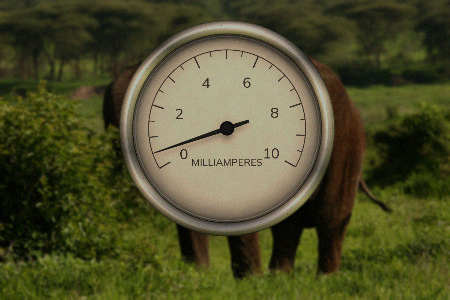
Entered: 0.5 mA
